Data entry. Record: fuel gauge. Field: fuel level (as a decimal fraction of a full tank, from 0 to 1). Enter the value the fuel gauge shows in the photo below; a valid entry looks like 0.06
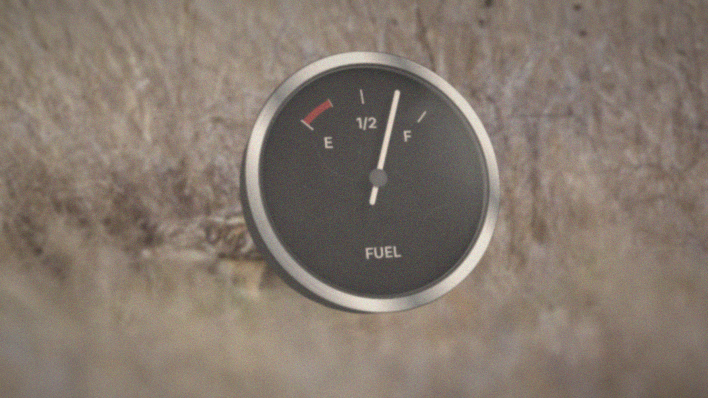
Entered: 0.75
